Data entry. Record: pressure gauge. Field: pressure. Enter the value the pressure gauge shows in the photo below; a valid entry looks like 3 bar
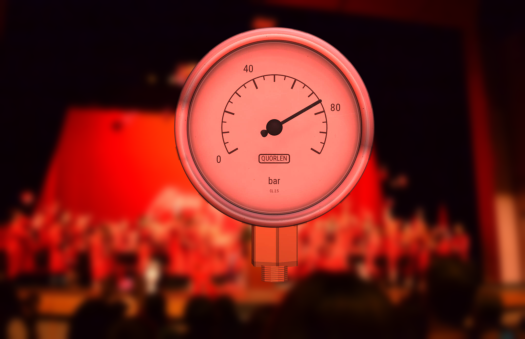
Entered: 75 bar
